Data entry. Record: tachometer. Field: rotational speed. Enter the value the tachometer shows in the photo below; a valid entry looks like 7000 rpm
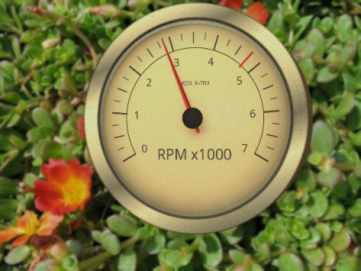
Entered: 2875 rpm
